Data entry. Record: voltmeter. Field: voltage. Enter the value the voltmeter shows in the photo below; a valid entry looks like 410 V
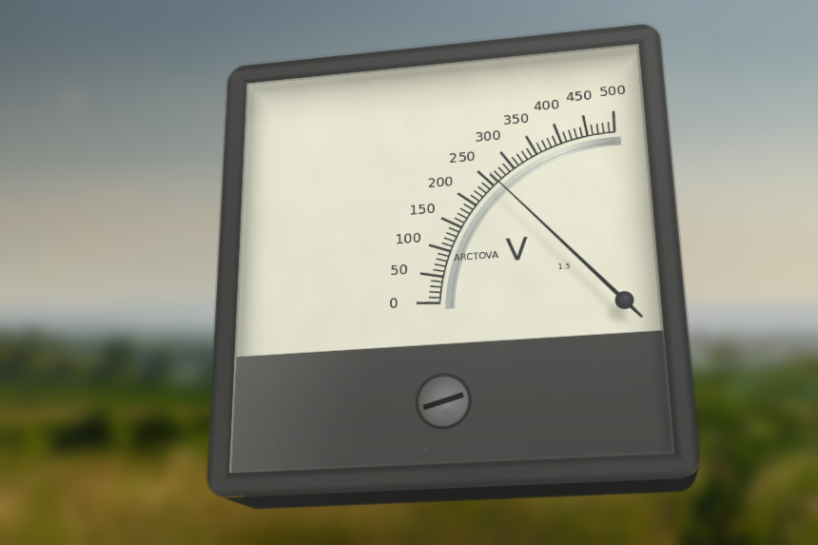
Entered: 260 V
